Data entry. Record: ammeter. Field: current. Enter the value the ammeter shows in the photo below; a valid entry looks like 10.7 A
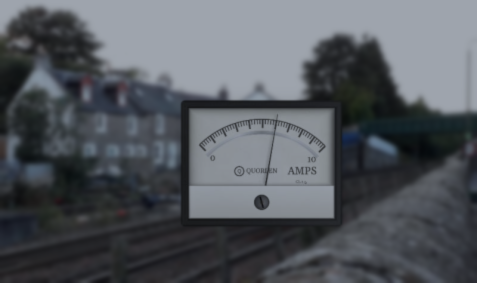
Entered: 6 A
